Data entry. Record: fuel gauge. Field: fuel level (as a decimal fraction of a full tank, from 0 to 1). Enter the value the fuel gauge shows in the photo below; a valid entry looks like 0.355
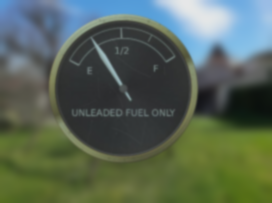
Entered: 0.25
